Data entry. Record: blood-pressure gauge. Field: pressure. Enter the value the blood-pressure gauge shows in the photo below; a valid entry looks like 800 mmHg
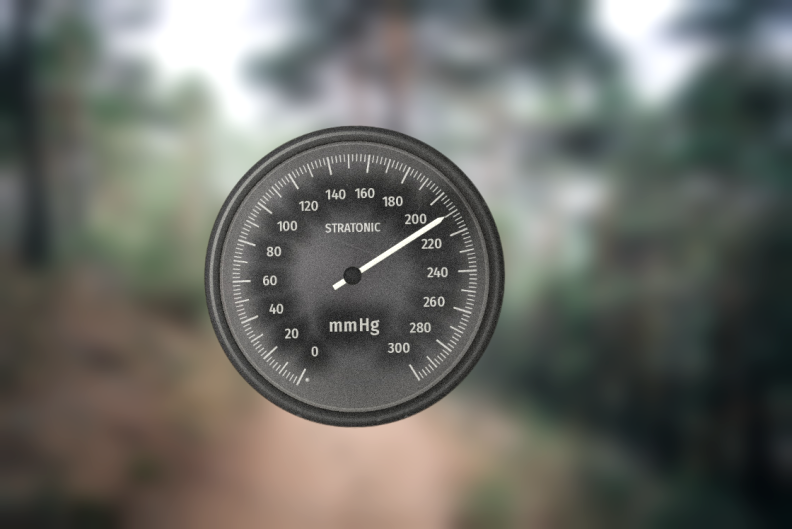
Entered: 210 mmHg
